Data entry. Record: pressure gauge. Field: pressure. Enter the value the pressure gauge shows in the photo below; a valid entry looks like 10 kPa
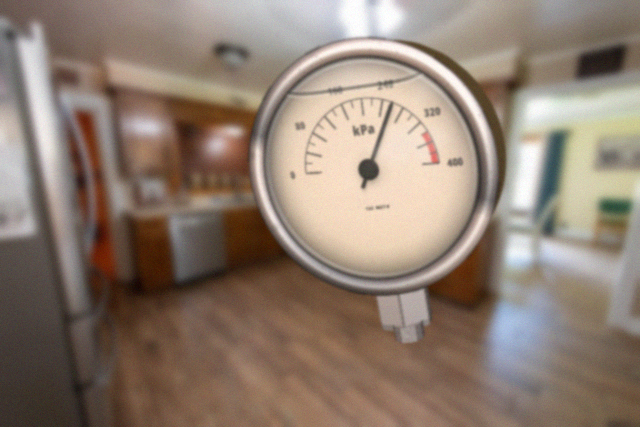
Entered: 260 kPa
